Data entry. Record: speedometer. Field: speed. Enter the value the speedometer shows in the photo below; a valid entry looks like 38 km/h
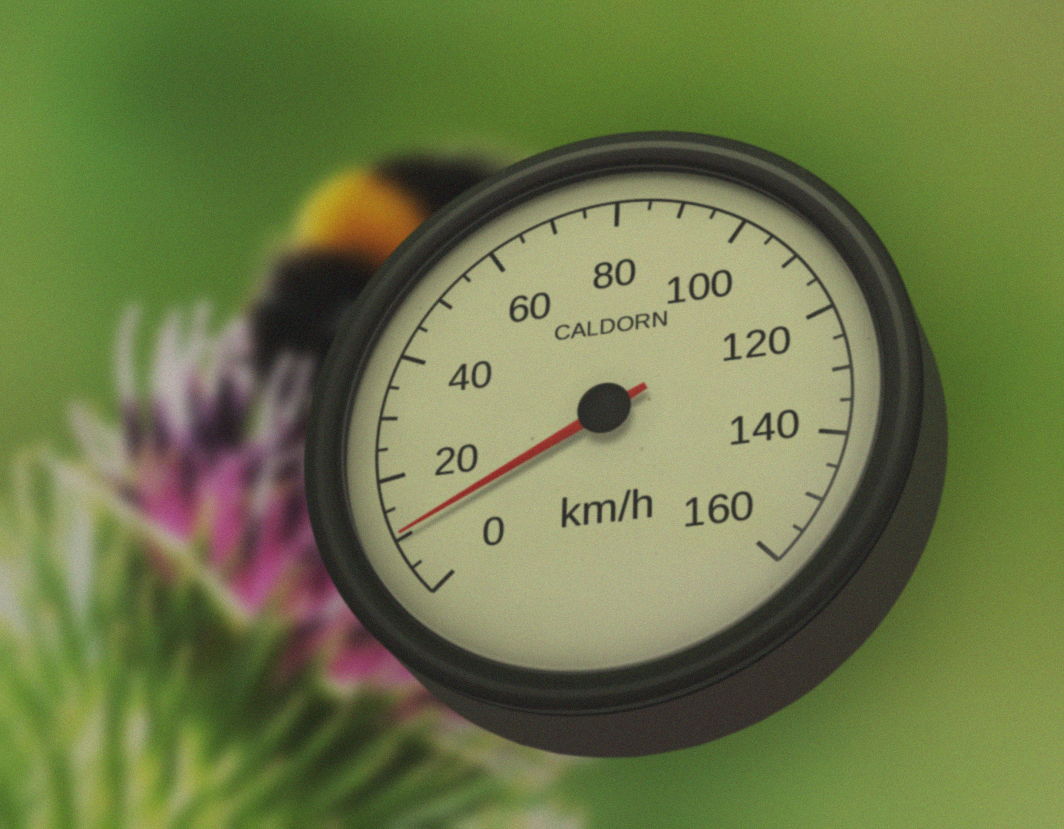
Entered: 10 km/h
